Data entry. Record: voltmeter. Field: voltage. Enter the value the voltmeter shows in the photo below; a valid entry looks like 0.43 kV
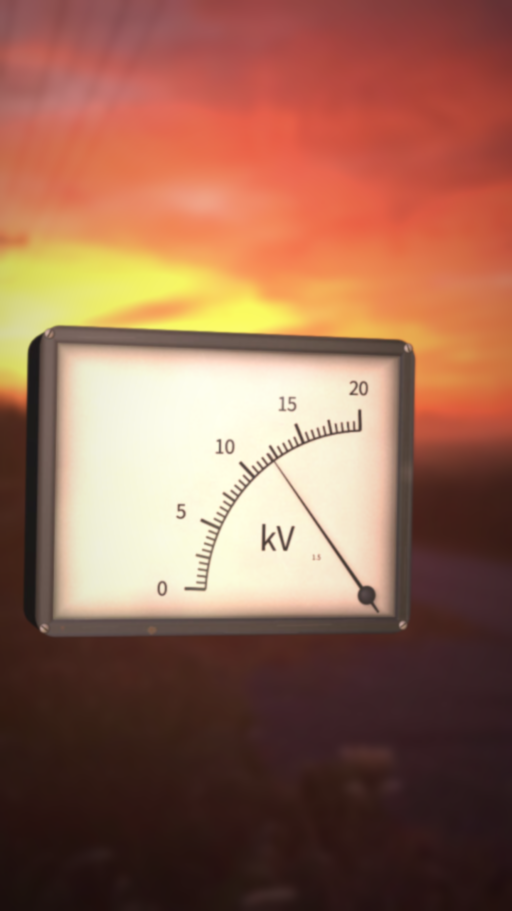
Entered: 12 kV
